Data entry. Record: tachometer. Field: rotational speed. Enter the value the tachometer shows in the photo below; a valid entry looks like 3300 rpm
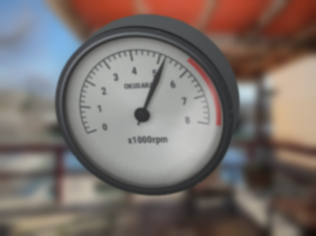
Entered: 5200 rpm
